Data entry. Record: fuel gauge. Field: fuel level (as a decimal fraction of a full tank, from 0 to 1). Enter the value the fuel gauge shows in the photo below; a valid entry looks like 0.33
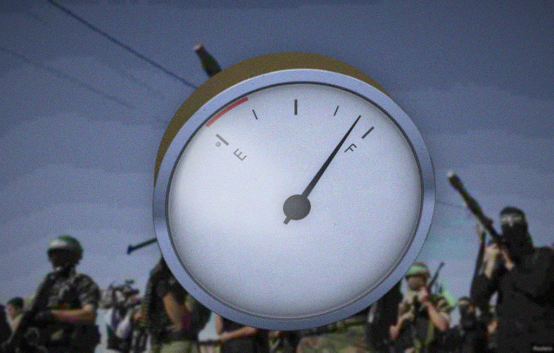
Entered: 0.875
